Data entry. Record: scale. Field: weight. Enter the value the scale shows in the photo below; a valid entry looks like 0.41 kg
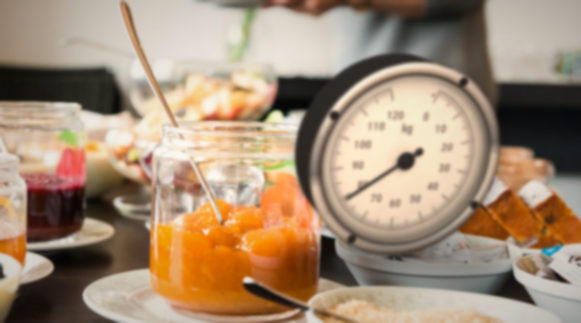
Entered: 80 kg
